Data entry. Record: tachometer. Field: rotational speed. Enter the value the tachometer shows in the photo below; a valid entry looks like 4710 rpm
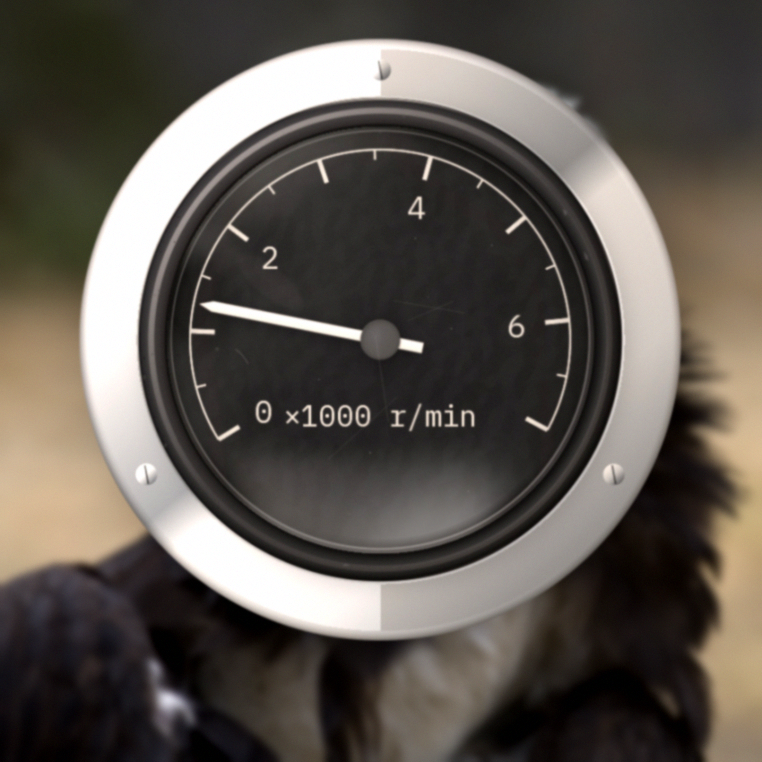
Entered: 1250 rpm
